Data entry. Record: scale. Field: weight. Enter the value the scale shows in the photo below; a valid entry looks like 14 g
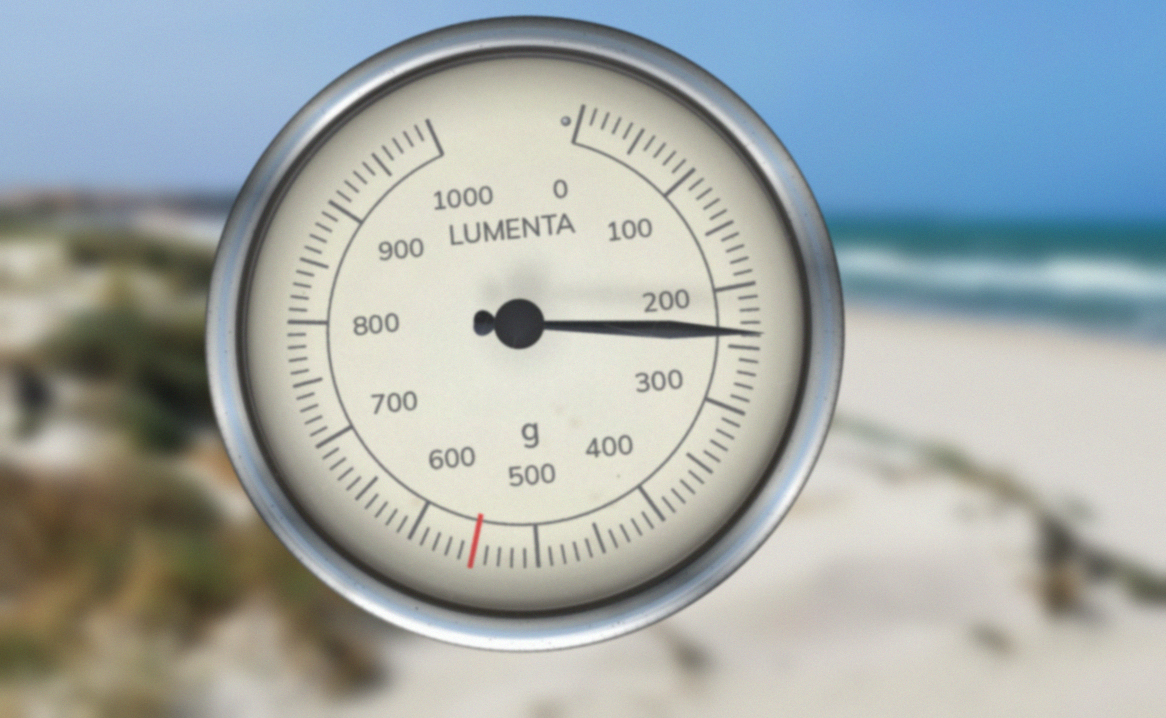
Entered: 240 g
